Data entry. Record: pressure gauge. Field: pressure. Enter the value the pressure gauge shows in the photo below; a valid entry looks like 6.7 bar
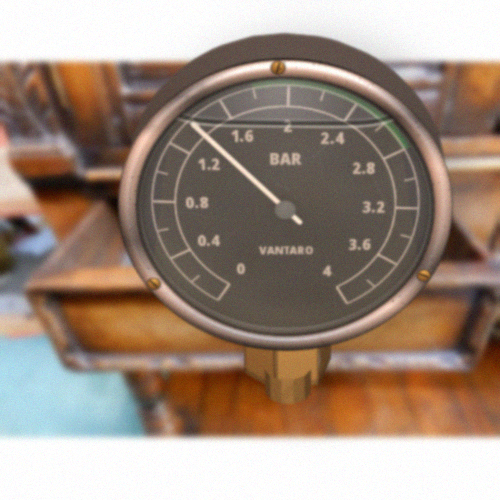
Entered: 1.4 bar
